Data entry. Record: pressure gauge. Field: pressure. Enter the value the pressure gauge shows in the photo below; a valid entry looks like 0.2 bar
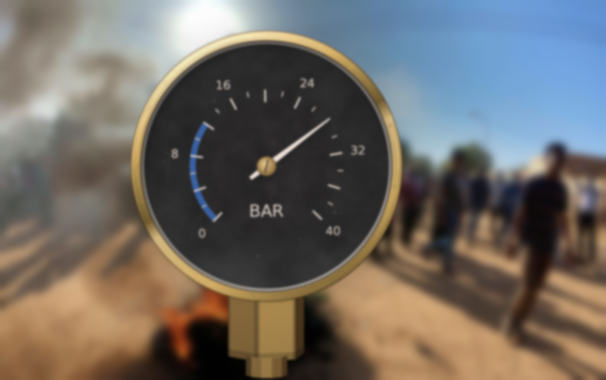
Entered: 28 bar
